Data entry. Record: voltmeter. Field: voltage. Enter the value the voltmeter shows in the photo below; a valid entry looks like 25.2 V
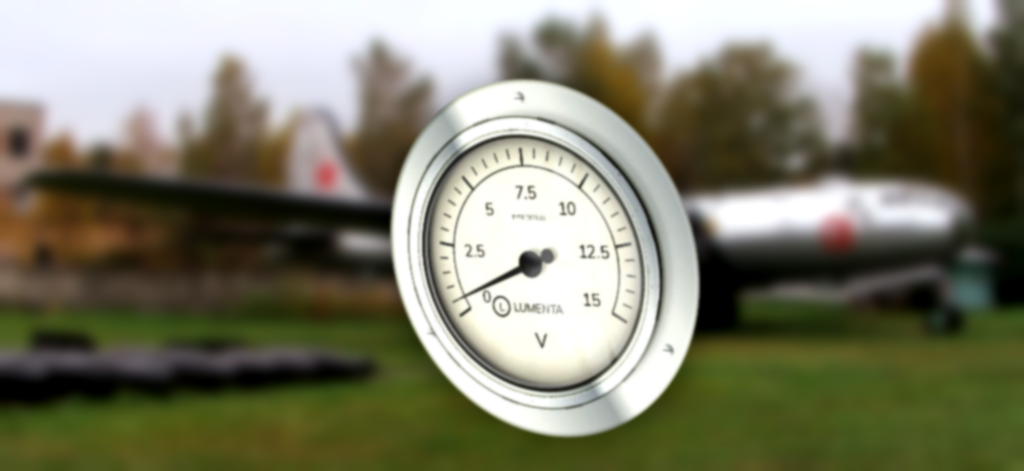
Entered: 0.5 V
